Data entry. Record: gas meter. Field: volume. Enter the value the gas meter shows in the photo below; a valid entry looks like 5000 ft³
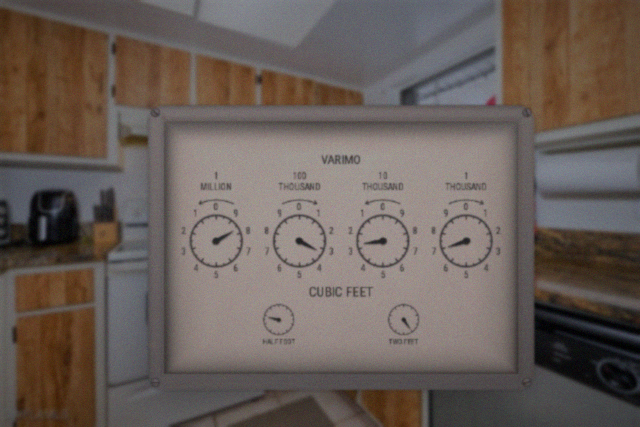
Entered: 832700 ft³
